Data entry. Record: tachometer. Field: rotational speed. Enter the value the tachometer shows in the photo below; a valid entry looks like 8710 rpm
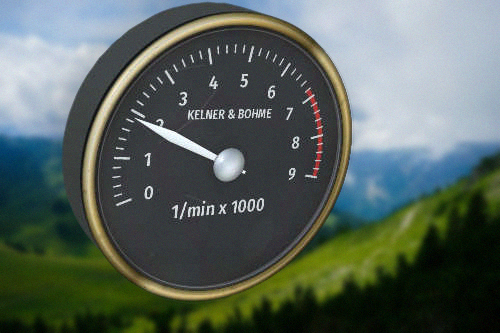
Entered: 1900 rpm
